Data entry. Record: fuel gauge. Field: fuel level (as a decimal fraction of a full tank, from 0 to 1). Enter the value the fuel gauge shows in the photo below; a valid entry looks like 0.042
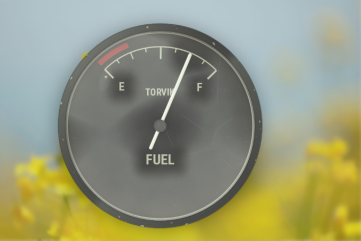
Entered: 0.75
